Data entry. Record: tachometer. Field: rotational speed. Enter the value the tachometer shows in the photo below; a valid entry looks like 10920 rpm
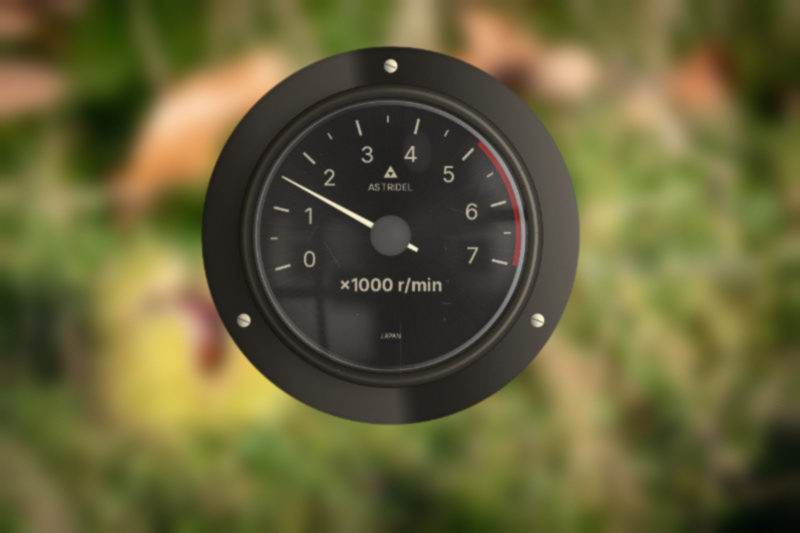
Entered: 1500 rpm
